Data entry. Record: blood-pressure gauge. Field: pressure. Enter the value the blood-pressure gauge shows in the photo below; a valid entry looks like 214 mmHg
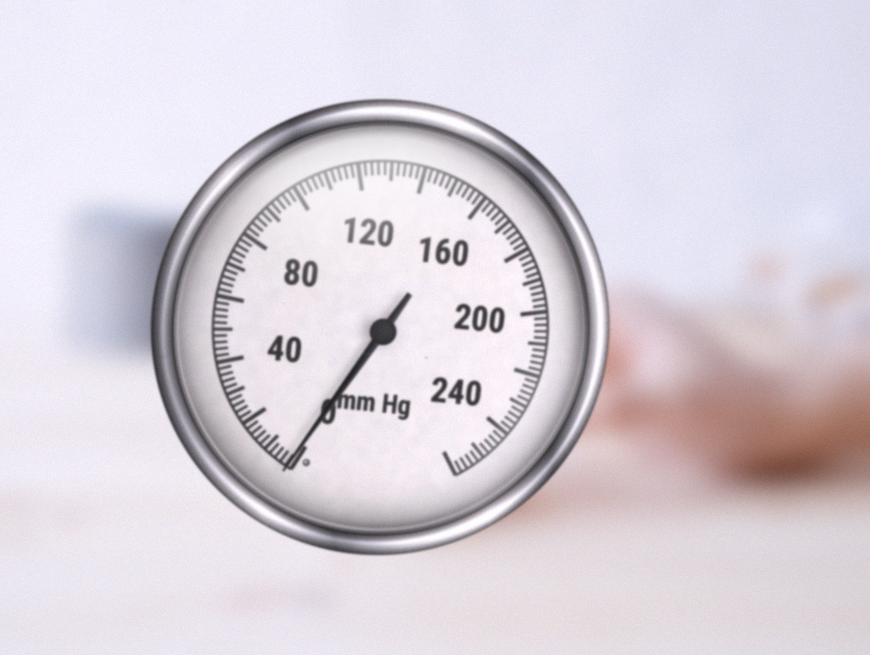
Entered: 2 mmHg
